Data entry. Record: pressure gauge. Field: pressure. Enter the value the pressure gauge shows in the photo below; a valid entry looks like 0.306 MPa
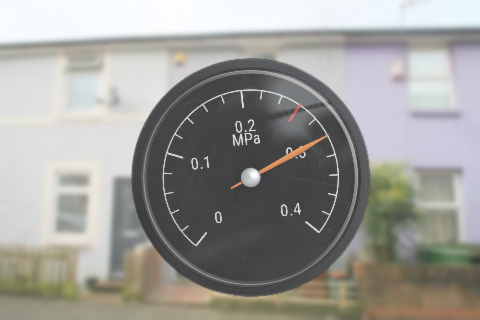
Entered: 0.3 MPa
